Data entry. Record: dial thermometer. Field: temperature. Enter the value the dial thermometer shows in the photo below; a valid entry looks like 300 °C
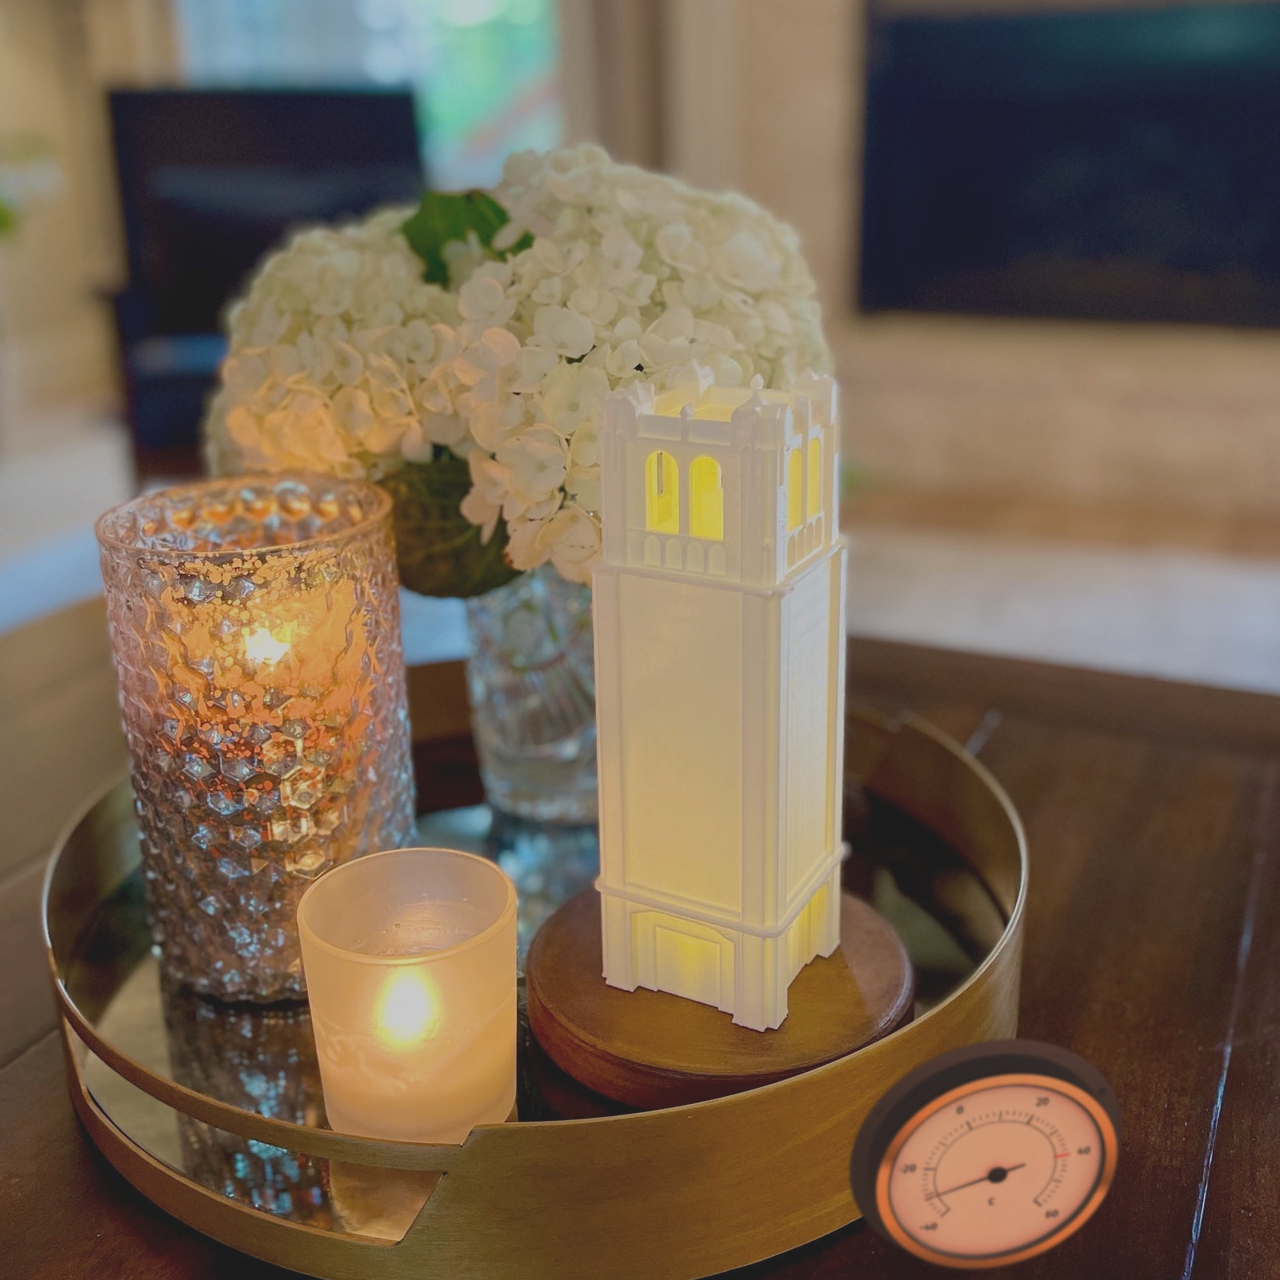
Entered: -30 °C
